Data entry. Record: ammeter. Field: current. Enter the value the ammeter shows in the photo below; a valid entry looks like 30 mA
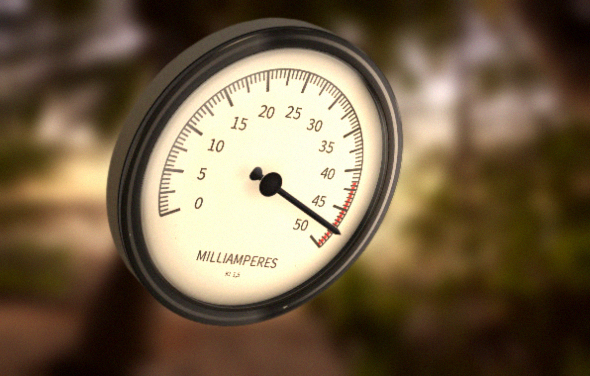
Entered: 47.5 mA
